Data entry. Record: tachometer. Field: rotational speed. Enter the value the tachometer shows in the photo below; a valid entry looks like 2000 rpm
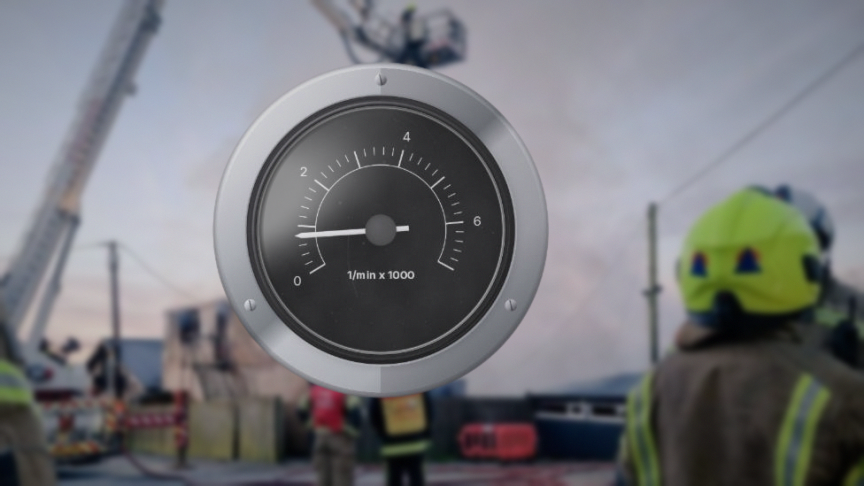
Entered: 800 rpm
